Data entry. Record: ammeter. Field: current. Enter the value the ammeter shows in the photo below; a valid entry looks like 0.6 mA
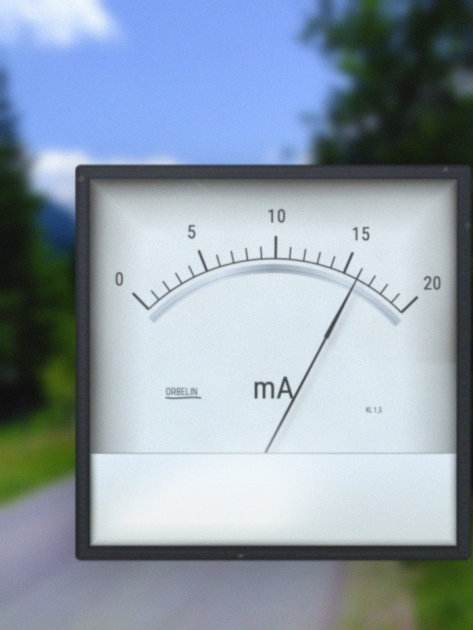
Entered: 16 mA
